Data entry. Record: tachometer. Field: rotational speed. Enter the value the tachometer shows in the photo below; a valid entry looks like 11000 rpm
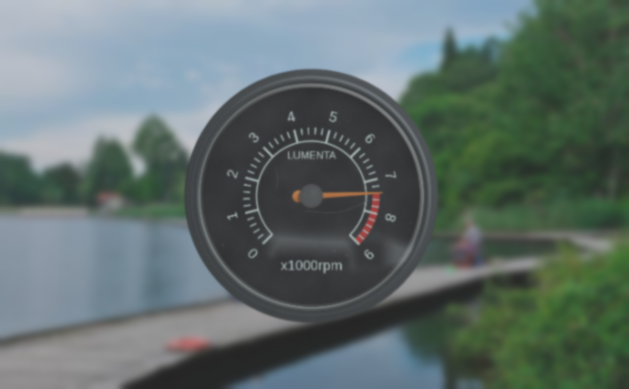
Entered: 7400 rpm
